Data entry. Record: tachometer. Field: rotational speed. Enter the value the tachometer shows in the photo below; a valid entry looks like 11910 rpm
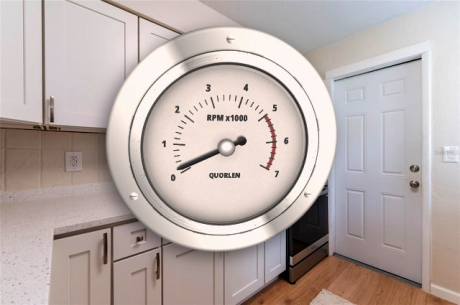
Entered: 200 rpm
